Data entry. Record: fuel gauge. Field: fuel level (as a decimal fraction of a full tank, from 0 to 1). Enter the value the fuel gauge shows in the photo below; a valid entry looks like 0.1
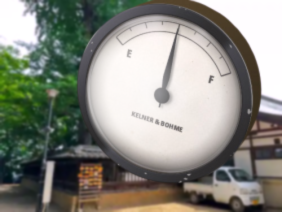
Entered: 0.5
